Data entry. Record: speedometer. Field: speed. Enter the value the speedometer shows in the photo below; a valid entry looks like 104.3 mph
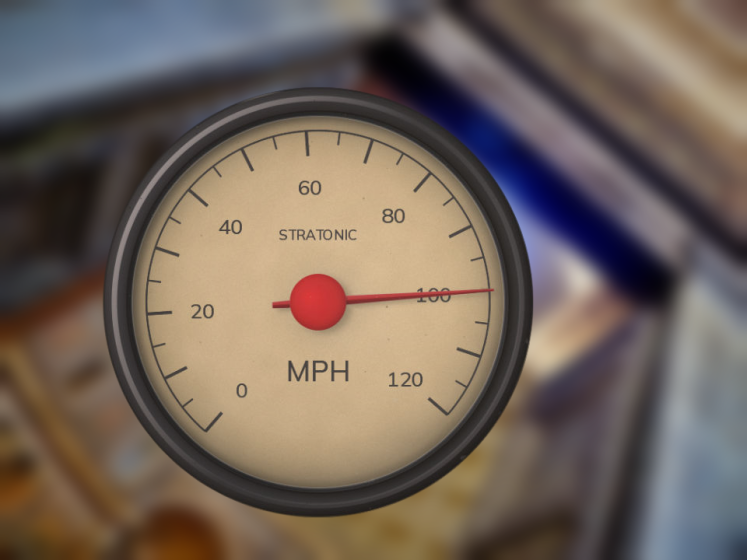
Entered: 100 mph
